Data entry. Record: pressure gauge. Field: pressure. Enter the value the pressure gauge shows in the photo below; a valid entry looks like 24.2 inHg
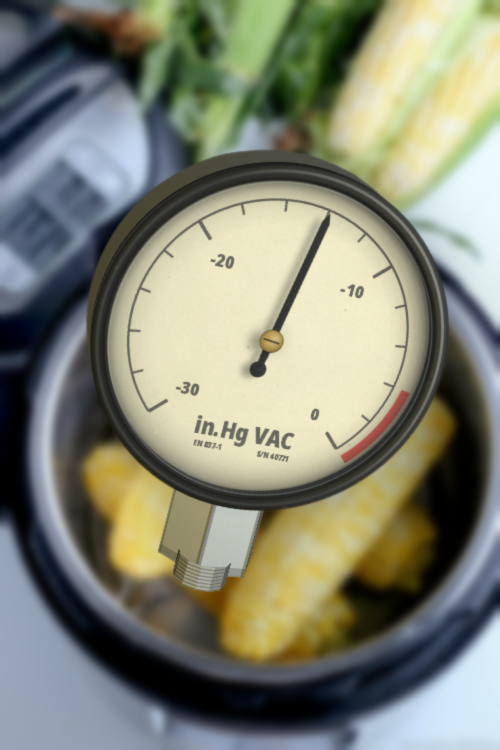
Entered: -14 inHg
